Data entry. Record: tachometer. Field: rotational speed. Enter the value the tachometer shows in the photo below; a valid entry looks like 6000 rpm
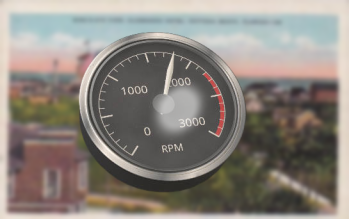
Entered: 1800 rpm
